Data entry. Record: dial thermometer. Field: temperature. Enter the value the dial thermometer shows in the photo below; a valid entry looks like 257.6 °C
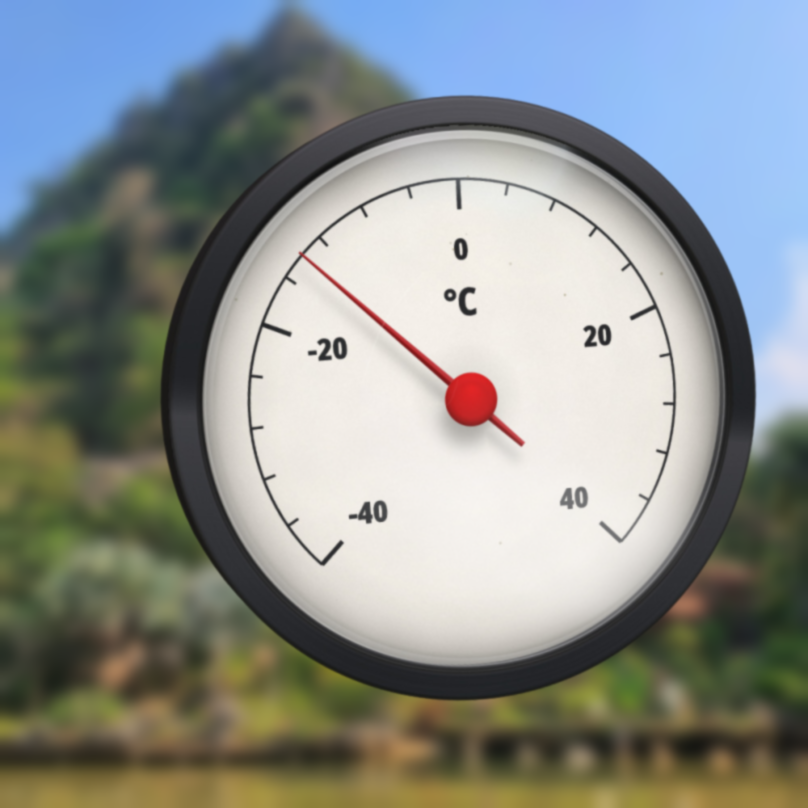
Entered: -14 °C
